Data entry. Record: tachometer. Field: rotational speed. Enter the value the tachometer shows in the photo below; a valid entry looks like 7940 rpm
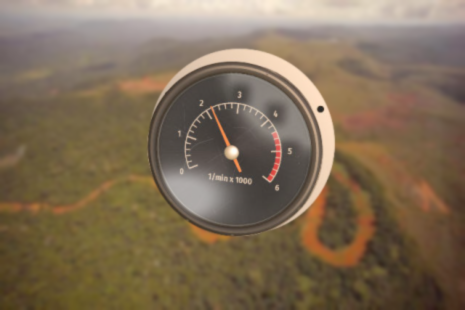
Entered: 2200 rpm
